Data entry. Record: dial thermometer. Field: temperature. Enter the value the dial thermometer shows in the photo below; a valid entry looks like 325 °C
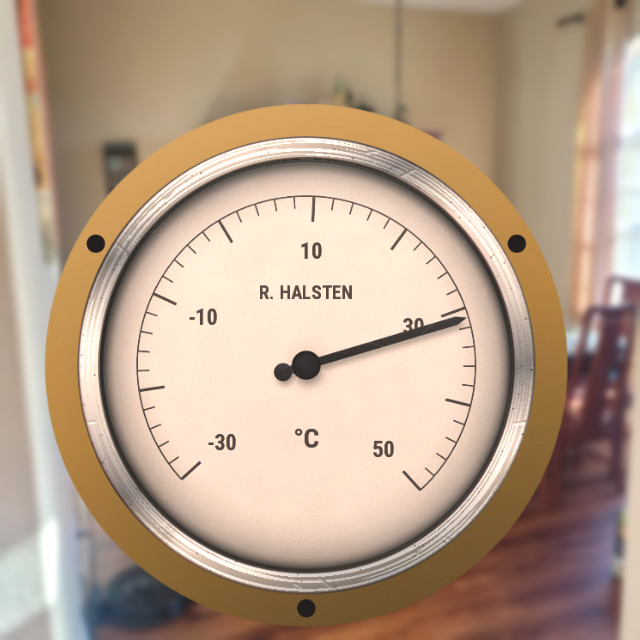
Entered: 31 °C
